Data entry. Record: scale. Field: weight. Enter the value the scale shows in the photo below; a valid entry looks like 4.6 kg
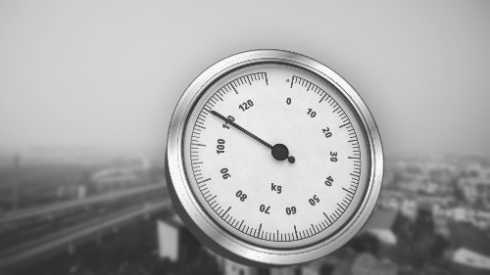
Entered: 110 kg
